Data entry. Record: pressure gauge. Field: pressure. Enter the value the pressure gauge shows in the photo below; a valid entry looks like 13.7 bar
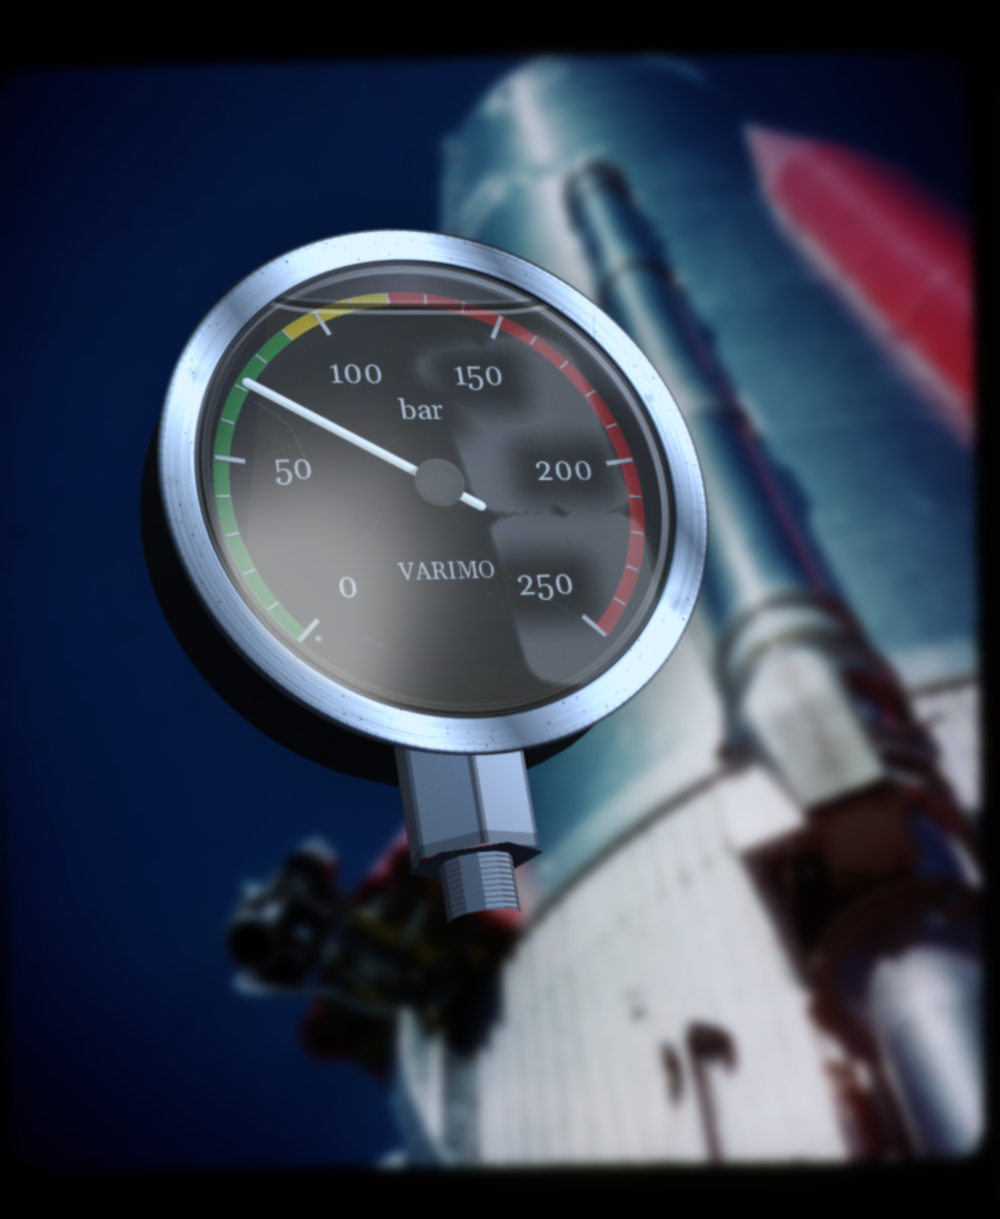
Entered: 70 bar
